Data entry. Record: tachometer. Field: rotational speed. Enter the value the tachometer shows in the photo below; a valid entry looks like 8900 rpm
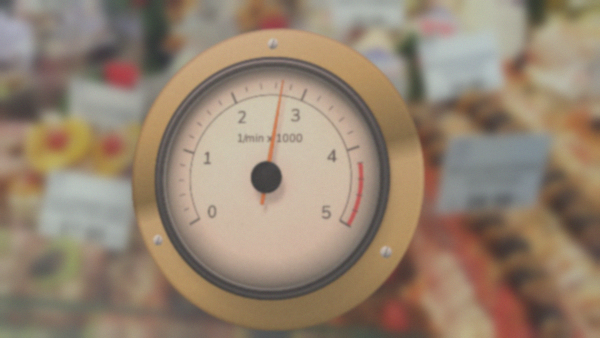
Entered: 2700 rpm
